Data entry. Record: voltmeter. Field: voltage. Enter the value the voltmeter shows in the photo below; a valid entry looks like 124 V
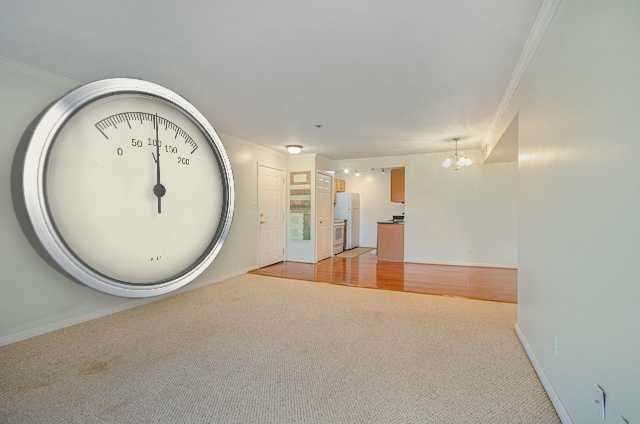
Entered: 100 V
